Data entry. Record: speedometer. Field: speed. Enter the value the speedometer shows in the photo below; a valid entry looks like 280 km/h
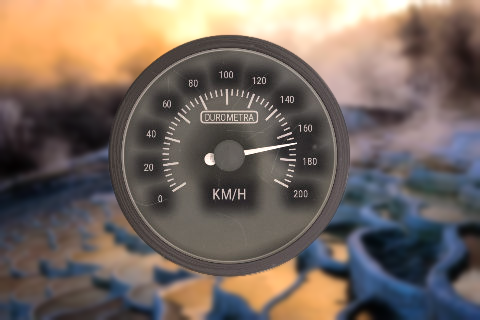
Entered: 168 km/h
